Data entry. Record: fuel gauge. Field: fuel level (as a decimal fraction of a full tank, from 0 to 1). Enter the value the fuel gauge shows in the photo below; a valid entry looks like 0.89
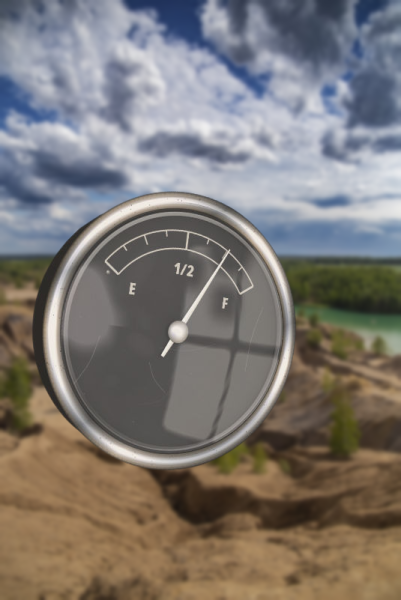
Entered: 0.75
